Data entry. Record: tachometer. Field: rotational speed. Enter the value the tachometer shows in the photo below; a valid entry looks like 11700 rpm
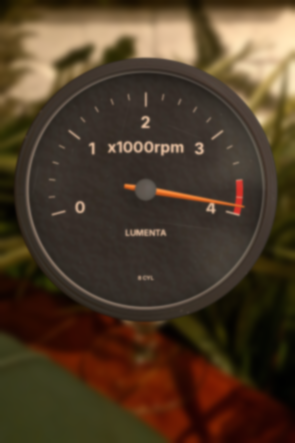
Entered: 3900 rpm
